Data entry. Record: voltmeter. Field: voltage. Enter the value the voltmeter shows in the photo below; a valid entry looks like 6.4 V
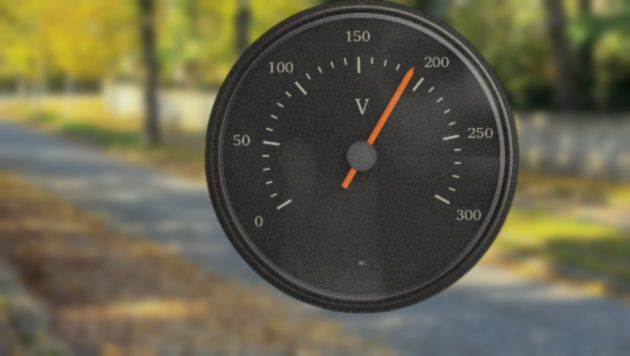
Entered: 190 V
